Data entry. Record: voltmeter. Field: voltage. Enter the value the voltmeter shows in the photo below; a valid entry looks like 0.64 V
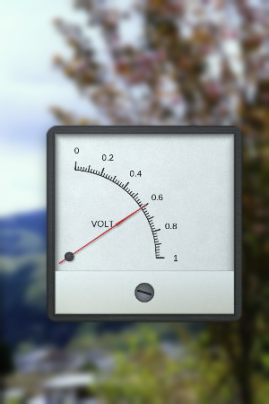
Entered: 0.6 V
